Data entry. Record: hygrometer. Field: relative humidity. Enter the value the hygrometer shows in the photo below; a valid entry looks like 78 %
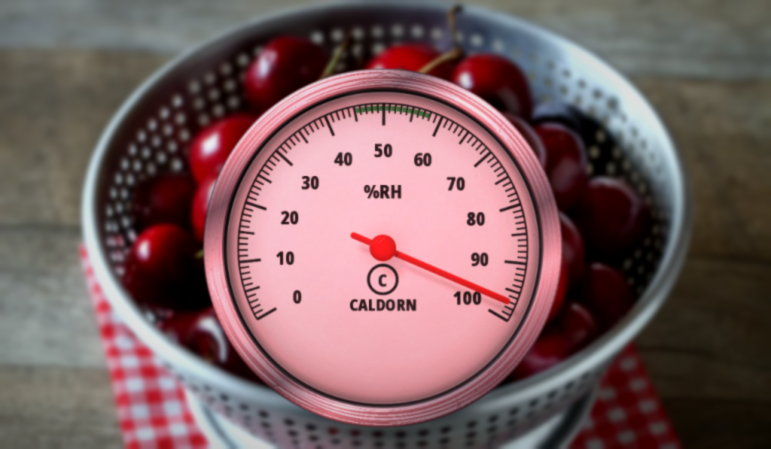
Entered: 97 %
